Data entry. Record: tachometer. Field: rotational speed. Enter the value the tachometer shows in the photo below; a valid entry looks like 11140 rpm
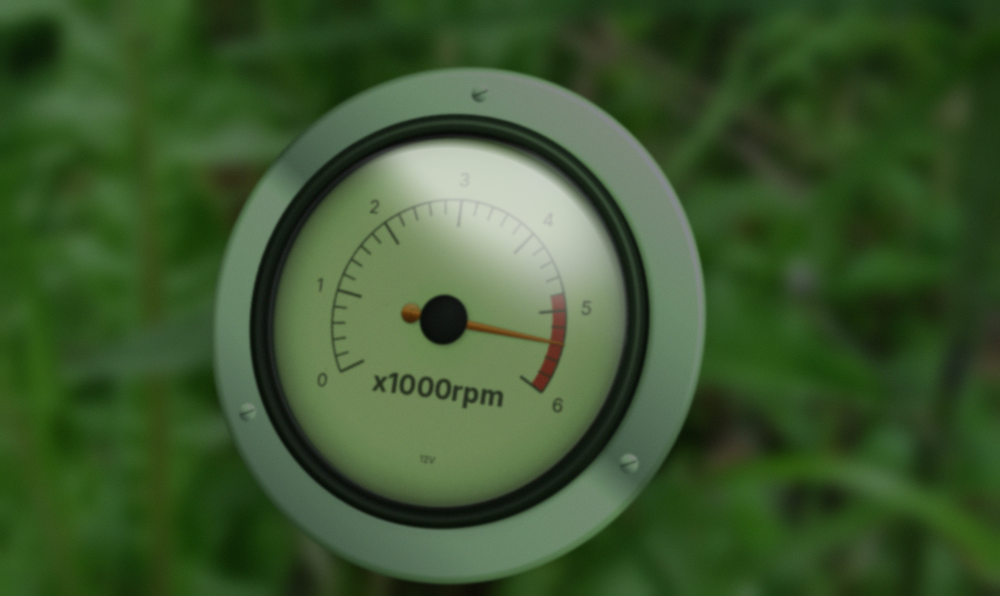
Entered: 5400 rpm
